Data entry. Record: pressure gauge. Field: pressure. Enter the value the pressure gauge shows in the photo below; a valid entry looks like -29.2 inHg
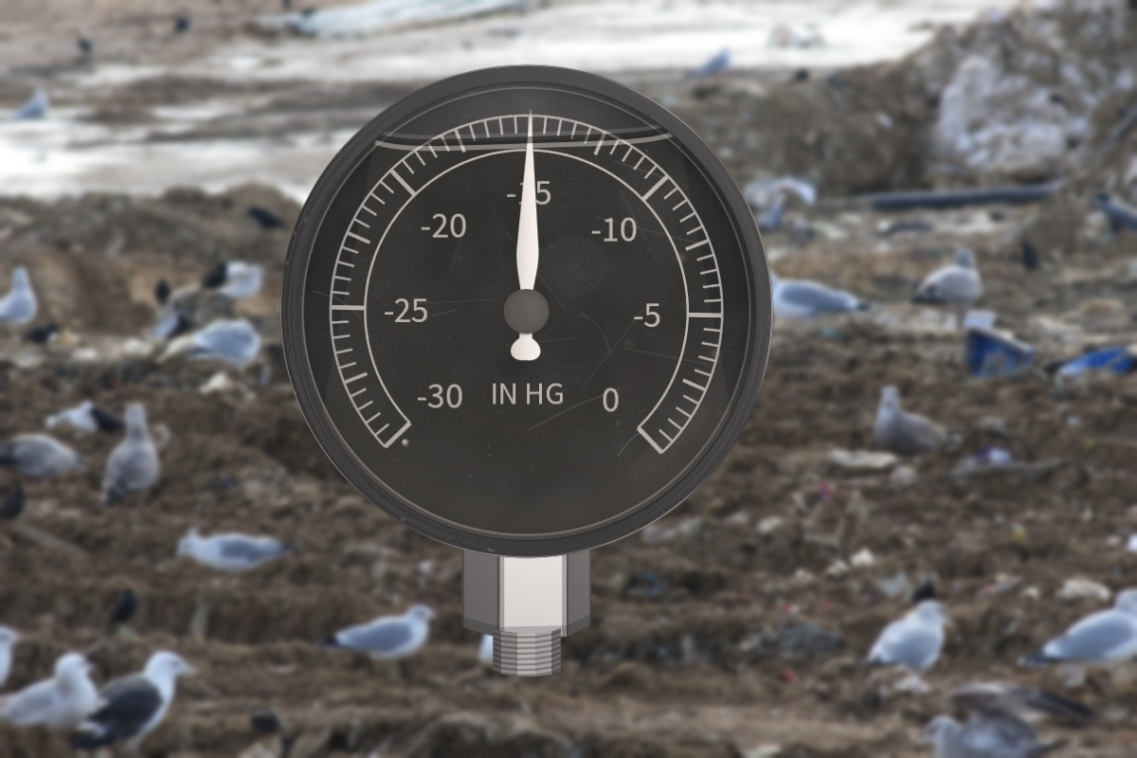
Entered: -15 inHg
